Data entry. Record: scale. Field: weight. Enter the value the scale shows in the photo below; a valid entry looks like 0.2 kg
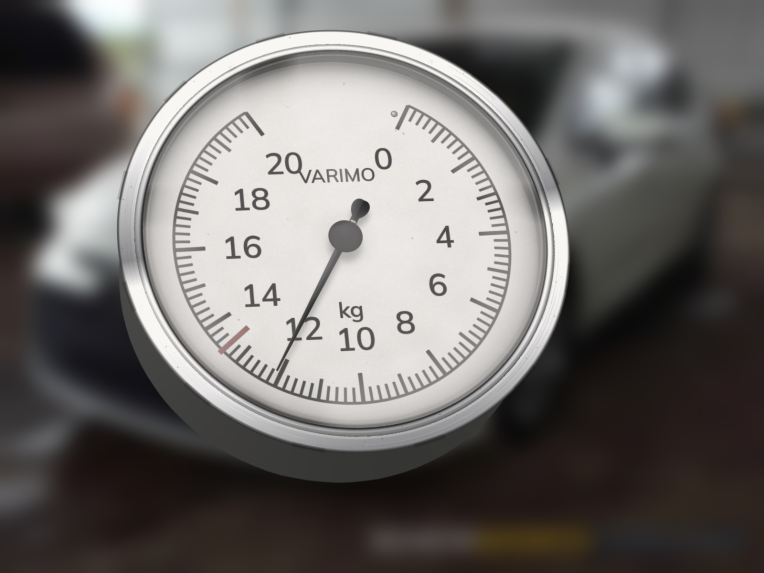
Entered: 12.1 kg
